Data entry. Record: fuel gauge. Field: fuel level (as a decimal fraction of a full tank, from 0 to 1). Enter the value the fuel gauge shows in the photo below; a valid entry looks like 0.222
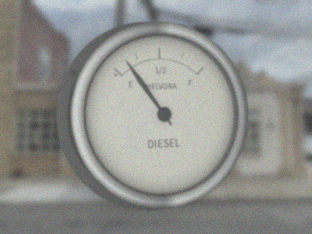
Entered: 0.125
